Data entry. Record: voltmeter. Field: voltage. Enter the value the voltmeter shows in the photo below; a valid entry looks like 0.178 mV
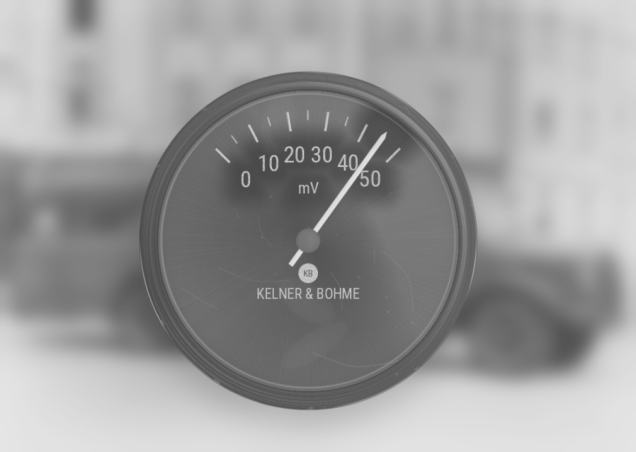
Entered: 45 mV
